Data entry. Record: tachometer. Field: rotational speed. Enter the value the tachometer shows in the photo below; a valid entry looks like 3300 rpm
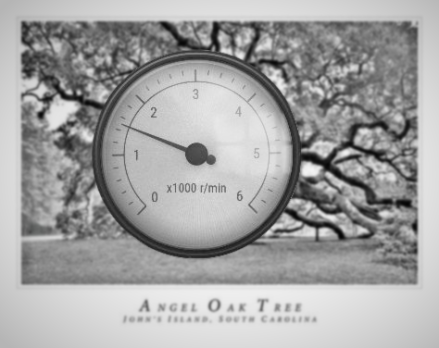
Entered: 1500 rpm
